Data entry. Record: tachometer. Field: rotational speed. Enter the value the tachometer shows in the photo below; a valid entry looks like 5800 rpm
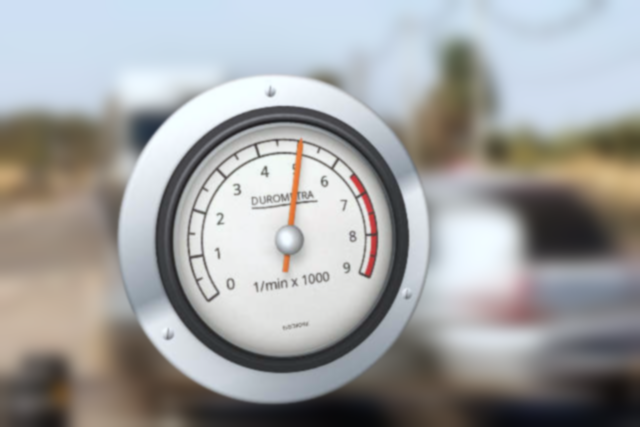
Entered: 5000 rpm
